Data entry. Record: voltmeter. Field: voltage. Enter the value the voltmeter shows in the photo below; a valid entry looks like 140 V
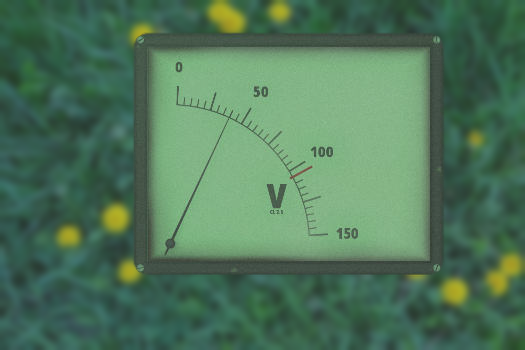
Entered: 40 V
